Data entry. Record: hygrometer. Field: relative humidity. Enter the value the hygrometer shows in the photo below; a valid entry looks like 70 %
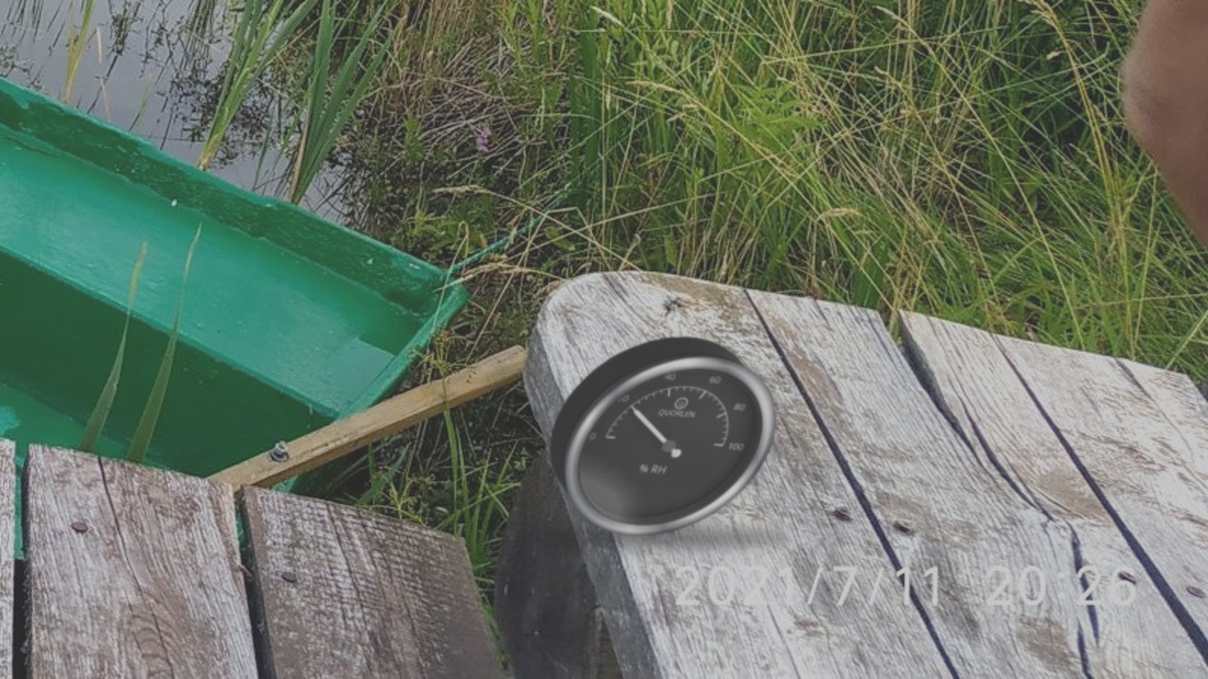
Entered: 20 %
